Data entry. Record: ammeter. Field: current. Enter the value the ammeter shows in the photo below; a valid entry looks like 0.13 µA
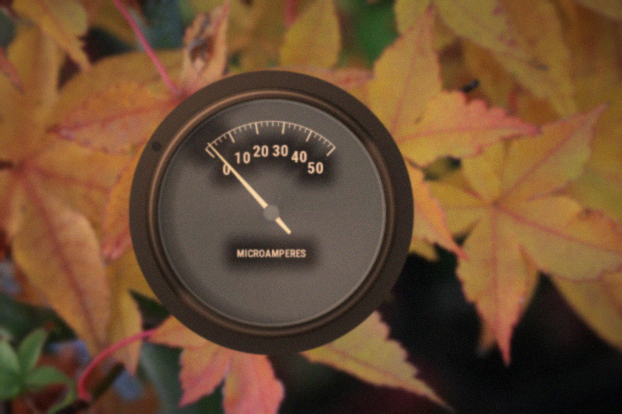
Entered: 2 µA
